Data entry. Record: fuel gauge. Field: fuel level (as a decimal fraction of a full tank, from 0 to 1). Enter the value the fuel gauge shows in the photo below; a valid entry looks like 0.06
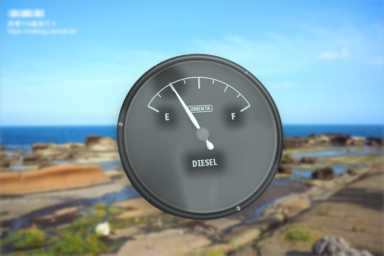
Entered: 0.25
